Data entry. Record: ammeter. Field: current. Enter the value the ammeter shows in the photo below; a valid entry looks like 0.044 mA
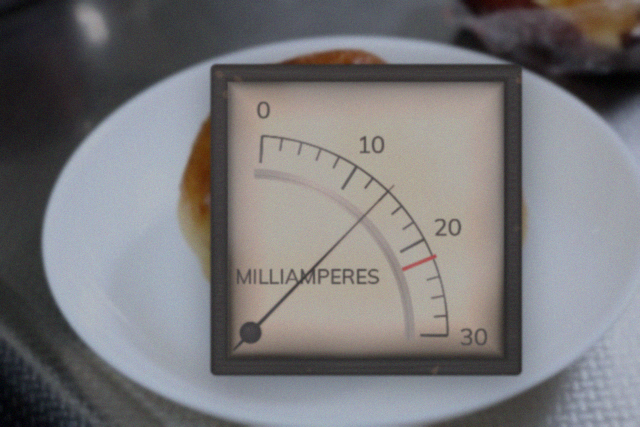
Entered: 14 mA
